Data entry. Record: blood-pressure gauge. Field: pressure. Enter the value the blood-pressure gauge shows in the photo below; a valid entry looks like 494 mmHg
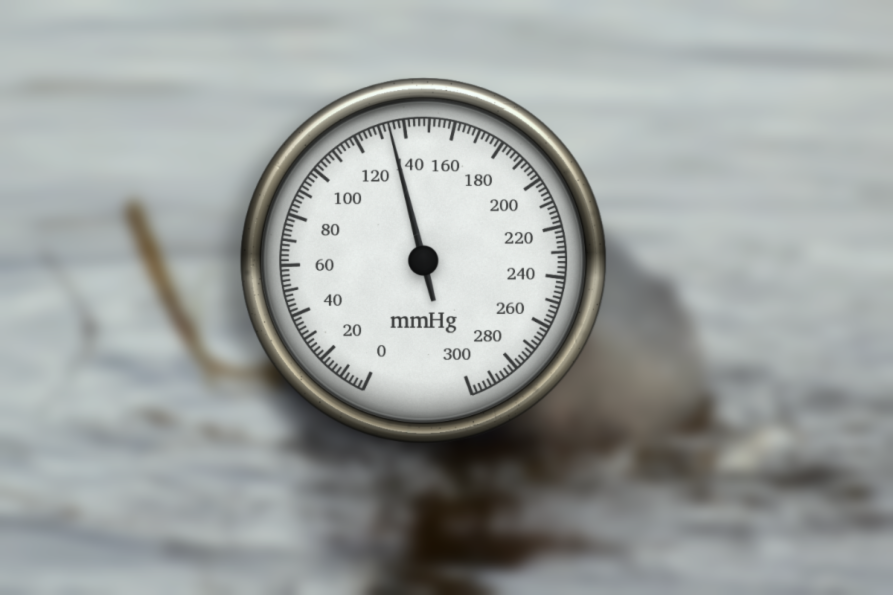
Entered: 134 mmHg
